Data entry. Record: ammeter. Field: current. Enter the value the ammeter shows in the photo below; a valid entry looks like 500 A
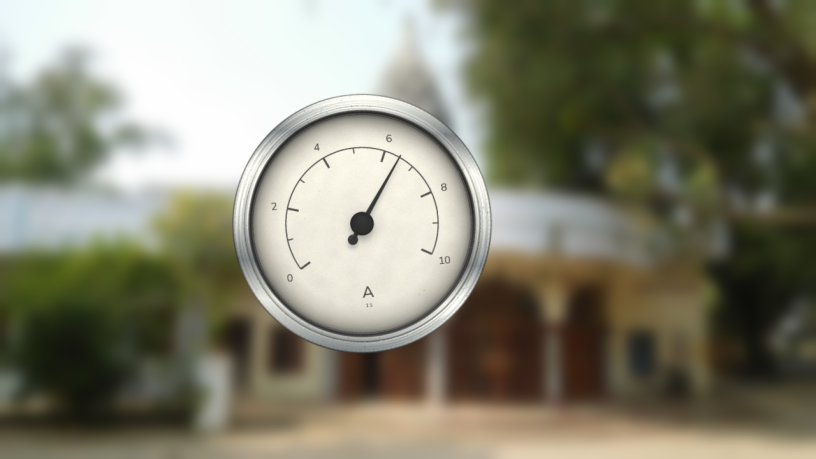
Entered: 6.5 A
